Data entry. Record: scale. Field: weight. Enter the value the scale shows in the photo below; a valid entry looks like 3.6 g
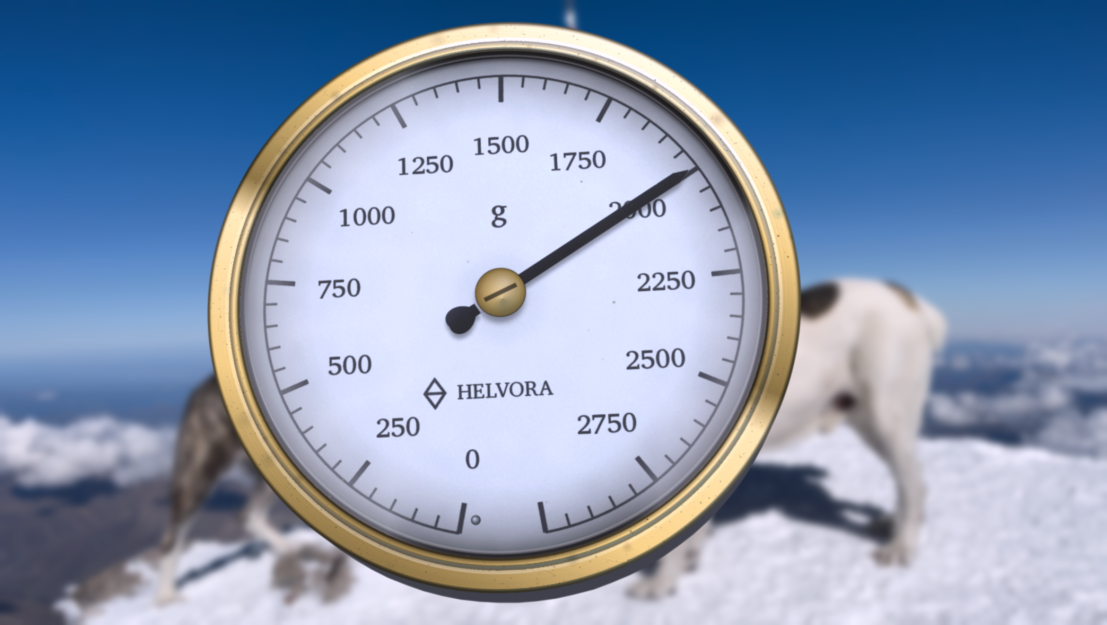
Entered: 2000 g
